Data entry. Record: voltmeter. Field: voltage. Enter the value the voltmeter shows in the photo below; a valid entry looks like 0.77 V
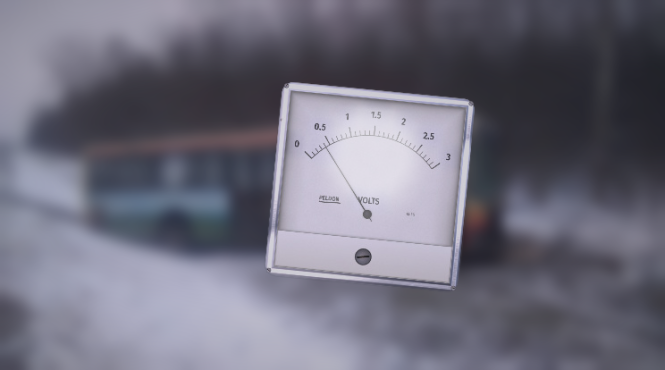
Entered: 0.4 V
